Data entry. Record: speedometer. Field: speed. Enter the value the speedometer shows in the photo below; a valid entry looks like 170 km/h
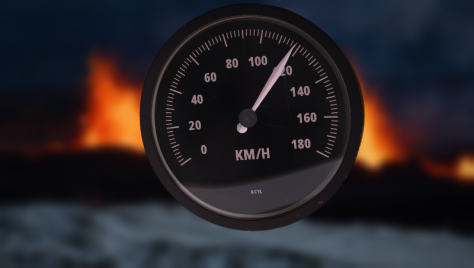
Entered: 118 km/h
